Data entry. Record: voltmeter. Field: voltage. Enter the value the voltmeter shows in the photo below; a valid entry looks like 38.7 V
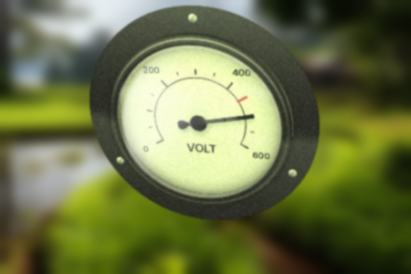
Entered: 500 V
